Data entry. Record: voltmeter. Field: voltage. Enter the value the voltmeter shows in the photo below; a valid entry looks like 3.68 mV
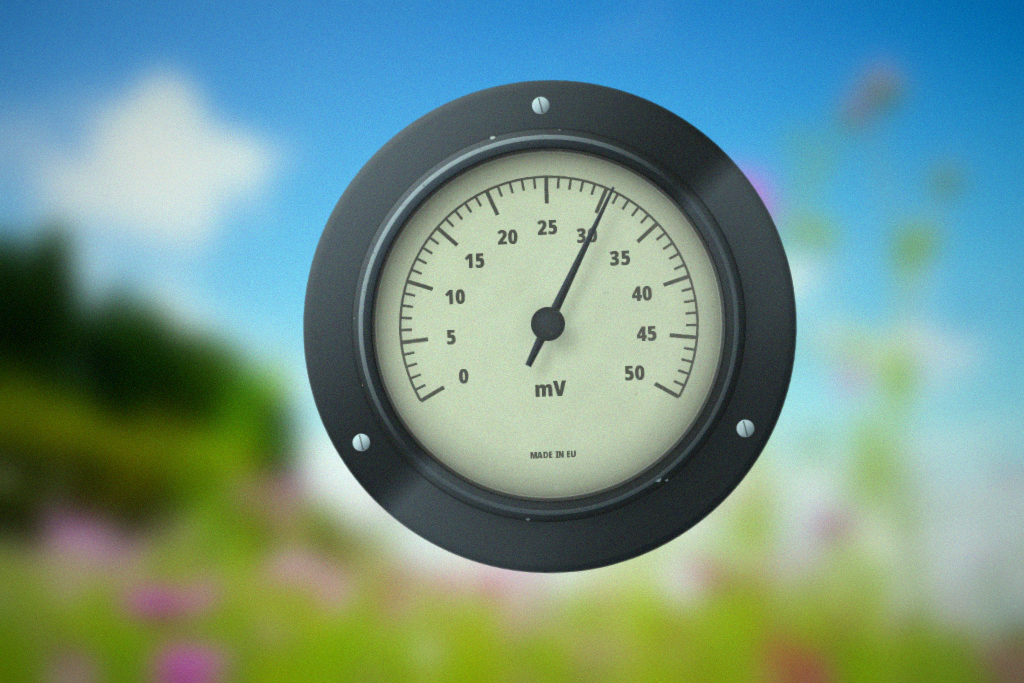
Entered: 30.5 mV
